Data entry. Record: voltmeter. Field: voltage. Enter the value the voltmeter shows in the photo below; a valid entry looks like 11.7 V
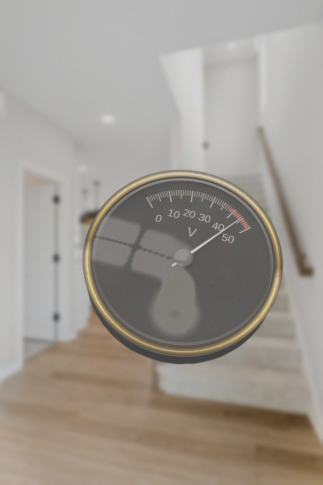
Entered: 45 V
